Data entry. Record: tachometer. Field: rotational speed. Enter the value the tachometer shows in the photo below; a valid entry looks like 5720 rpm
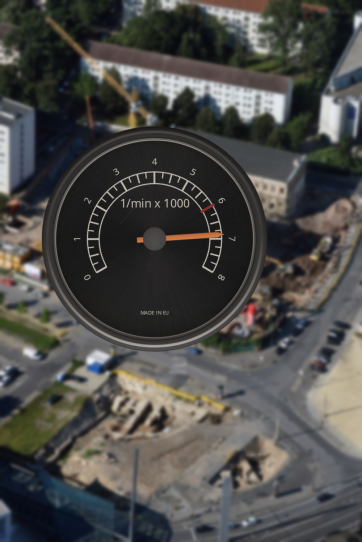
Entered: 6875 rpm
